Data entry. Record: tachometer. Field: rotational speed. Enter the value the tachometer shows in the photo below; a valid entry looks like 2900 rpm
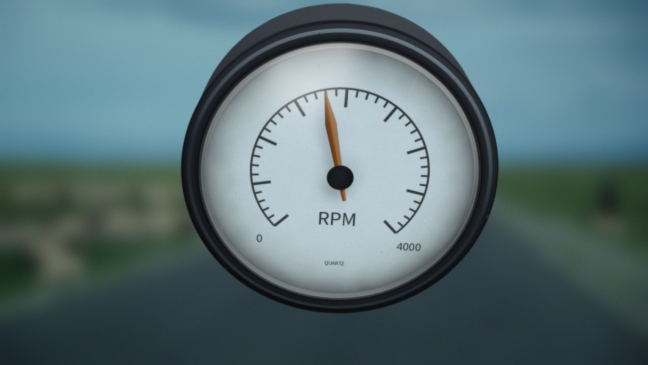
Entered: 1800 rpm
